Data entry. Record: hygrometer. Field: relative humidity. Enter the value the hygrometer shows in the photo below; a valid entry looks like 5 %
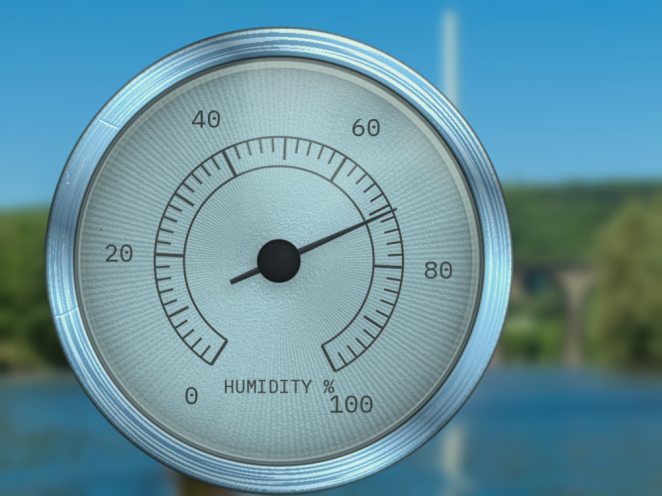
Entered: 71 %
